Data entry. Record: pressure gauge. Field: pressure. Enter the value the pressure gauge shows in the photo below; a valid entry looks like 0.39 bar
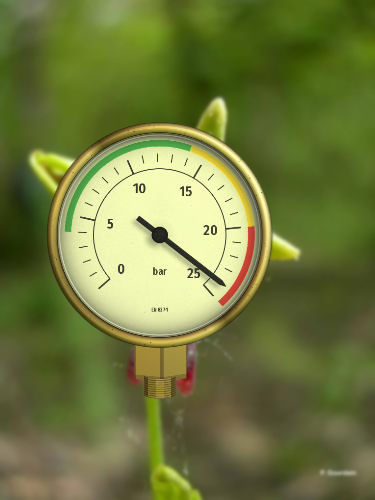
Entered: 24 bar
